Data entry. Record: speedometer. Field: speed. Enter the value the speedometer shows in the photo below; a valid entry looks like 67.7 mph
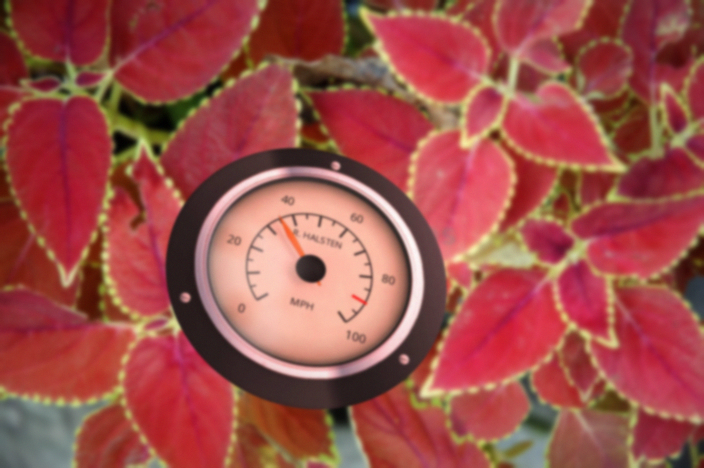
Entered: 35 mph
